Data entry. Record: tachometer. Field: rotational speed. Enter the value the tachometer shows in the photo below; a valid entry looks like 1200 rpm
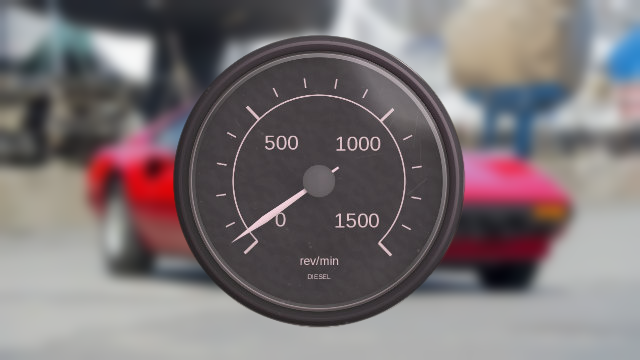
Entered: 50 rpm
